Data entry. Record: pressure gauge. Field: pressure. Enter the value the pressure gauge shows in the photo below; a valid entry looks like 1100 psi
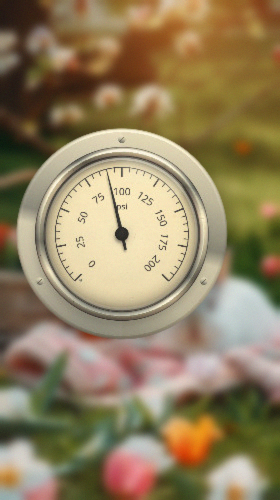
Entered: 90 psi
